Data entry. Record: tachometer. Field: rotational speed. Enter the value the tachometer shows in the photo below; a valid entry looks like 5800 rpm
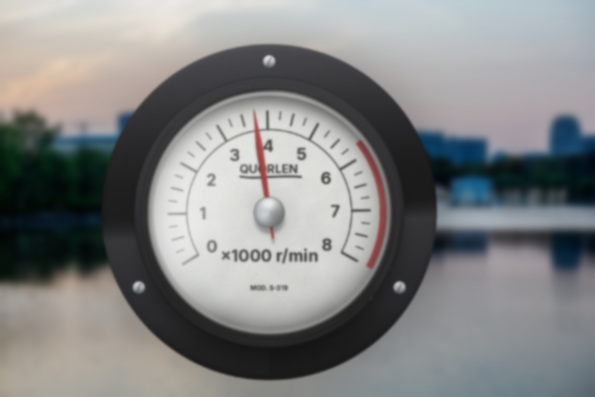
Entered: 3750 rpm
